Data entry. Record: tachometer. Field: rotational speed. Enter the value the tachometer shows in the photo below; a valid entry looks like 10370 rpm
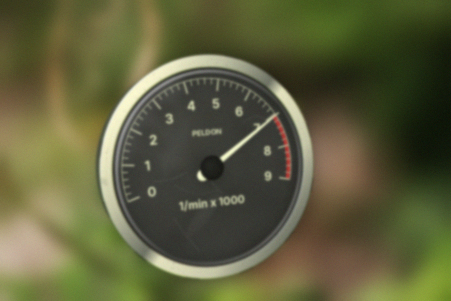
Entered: 7000 rpm
